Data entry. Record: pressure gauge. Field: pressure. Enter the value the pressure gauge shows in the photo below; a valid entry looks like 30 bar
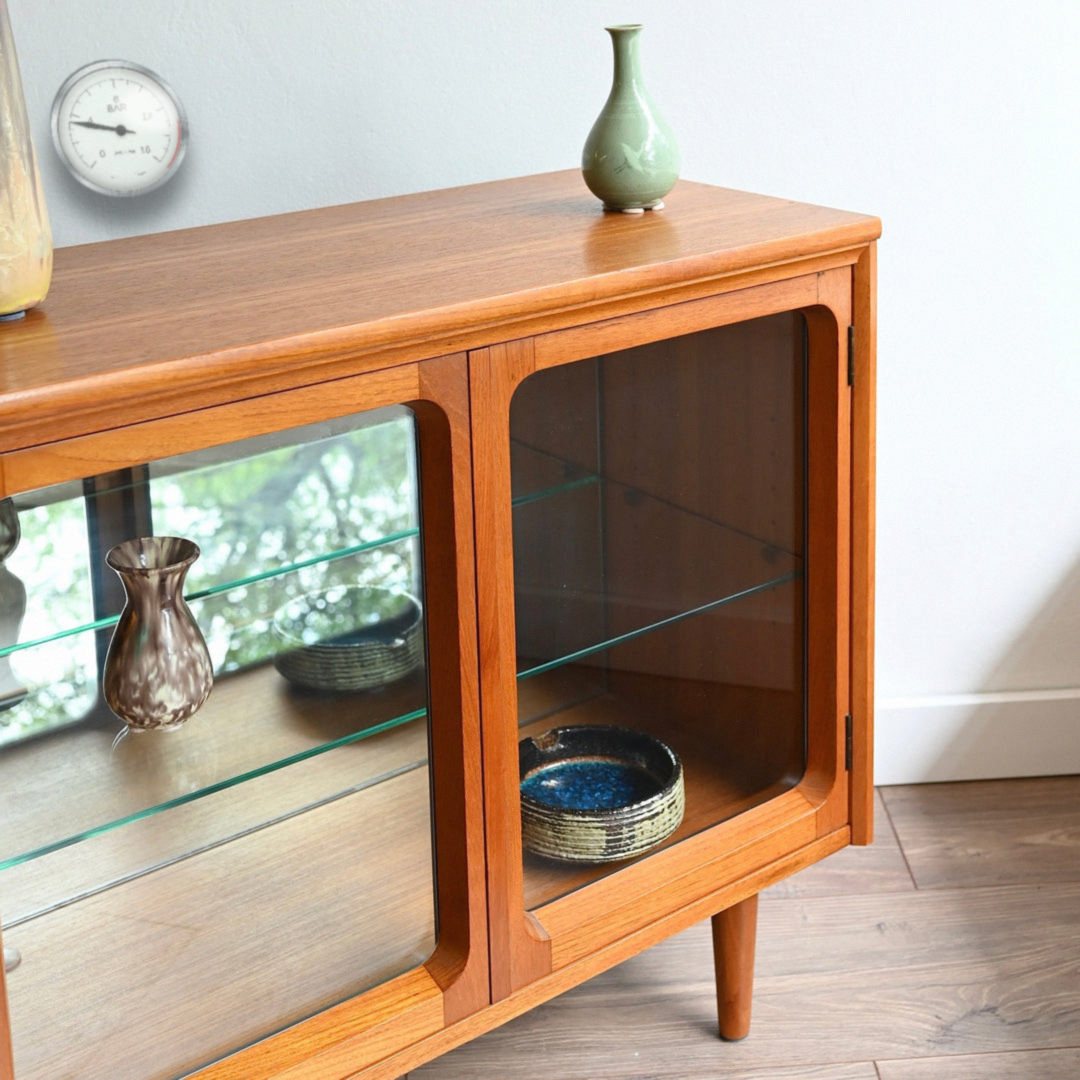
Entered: 3.5 bar
